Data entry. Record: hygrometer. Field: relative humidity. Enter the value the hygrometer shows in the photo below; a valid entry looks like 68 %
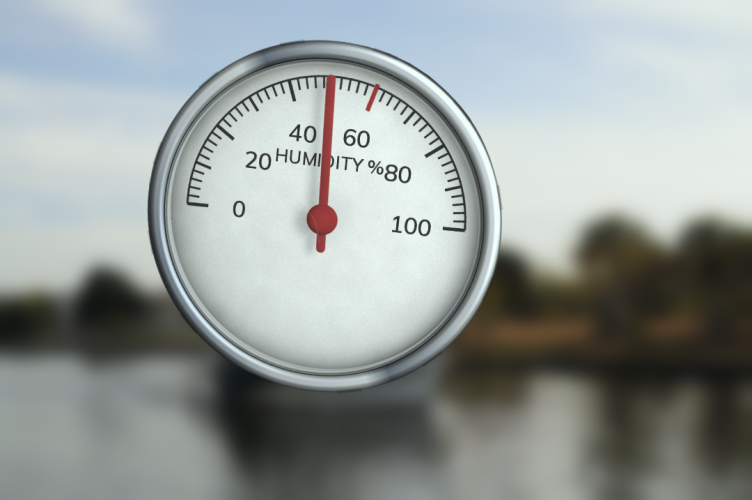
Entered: 50 %
